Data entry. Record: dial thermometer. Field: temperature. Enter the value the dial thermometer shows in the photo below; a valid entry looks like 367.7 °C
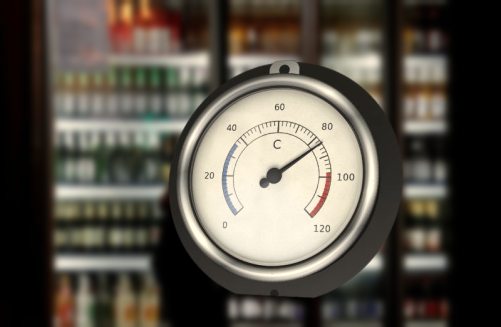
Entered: 84 °C
